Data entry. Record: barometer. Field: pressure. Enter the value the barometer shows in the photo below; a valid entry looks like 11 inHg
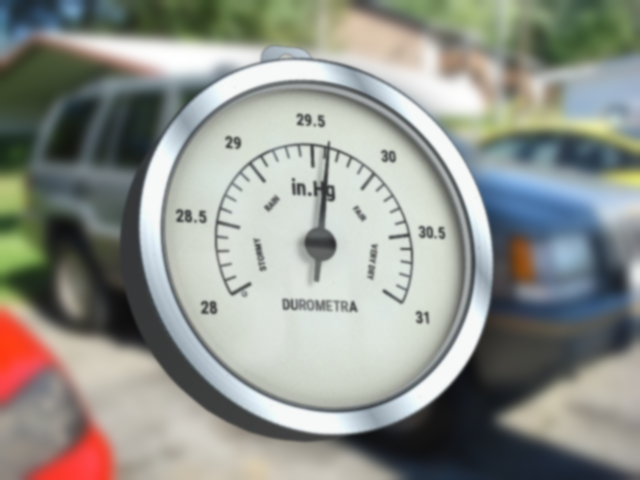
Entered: 29.6 inHg
